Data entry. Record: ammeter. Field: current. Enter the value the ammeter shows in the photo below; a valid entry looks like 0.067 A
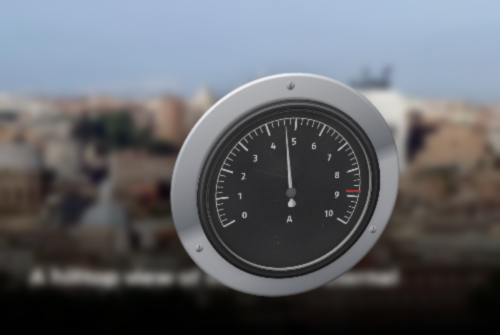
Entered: 4.6 A
